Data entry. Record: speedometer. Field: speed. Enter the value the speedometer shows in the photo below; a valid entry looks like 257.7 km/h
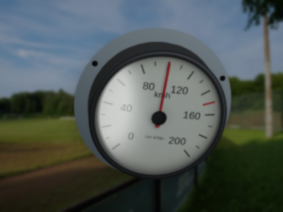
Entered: 100 km/h
